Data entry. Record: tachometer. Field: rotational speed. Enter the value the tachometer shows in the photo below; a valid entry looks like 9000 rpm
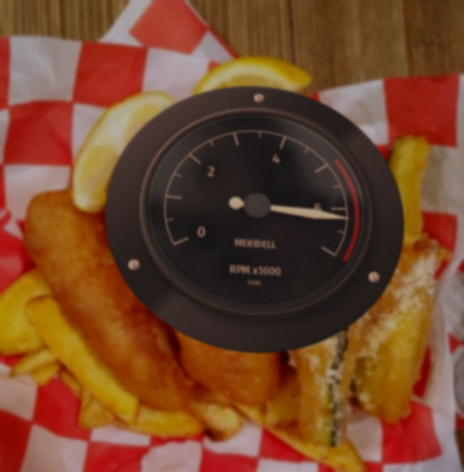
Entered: 6250 rpm
